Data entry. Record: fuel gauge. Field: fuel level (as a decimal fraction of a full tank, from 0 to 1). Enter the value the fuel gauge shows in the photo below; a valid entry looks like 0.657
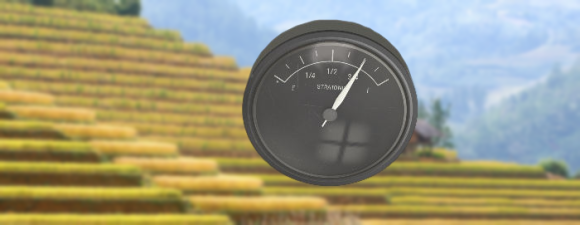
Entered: 0.75
